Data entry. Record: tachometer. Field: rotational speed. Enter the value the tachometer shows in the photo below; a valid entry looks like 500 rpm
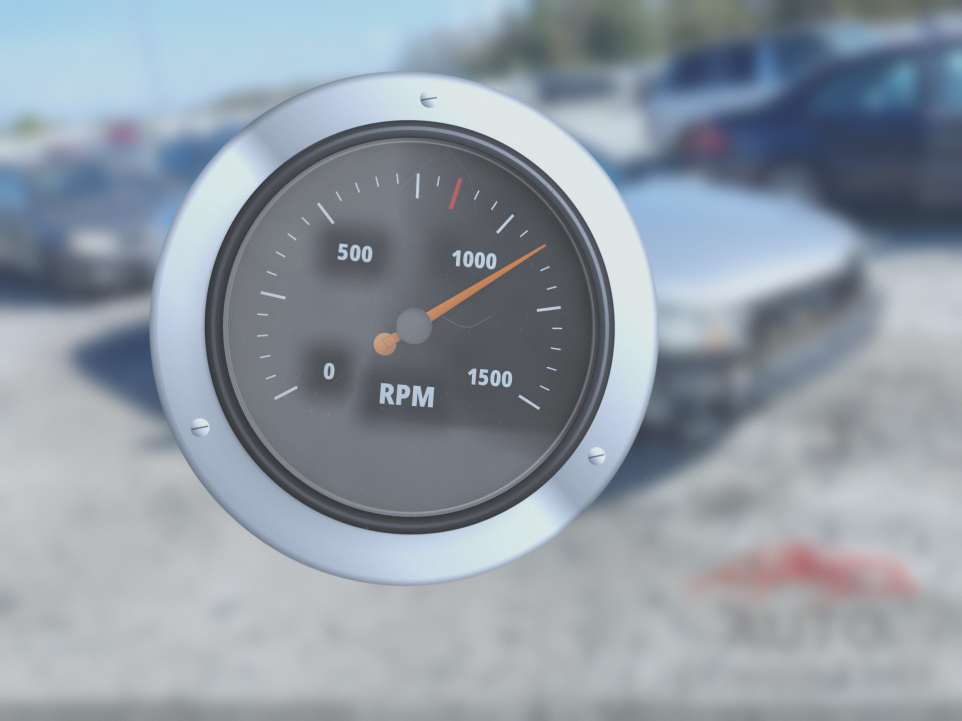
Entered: 1100 rpm
